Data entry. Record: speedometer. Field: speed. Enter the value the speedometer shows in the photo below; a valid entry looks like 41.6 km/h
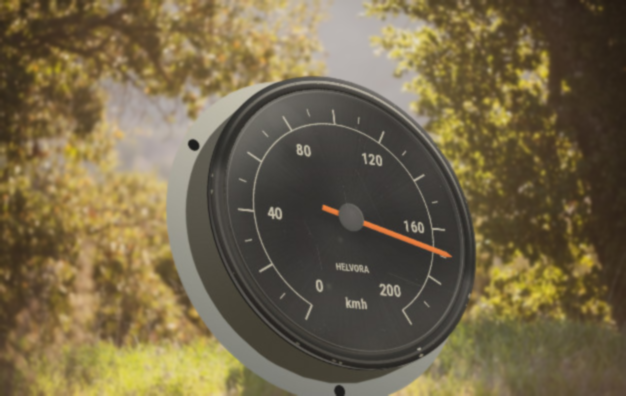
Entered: 170 km/h
